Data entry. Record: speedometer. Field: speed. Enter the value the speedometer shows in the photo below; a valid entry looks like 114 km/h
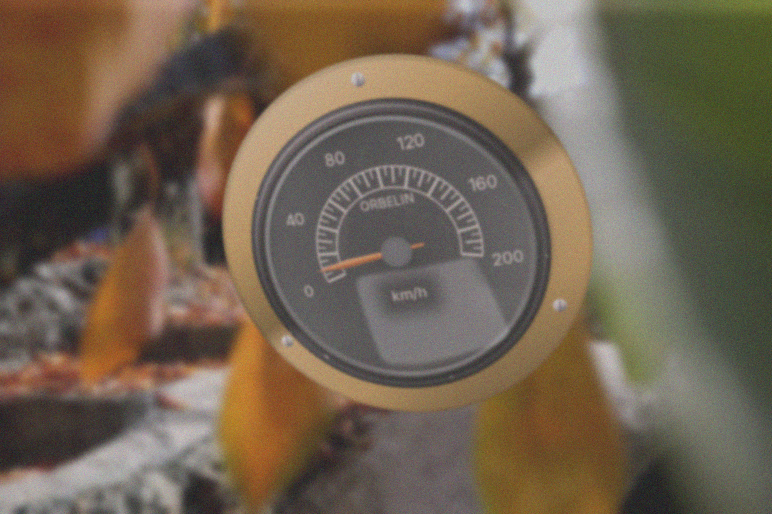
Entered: 10 km/h
